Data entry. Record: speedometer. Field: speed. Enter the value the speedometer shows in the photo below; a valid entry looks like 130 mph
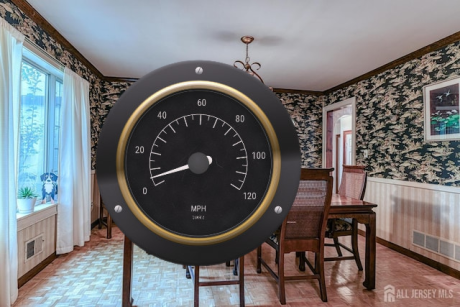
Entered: 5 mph
